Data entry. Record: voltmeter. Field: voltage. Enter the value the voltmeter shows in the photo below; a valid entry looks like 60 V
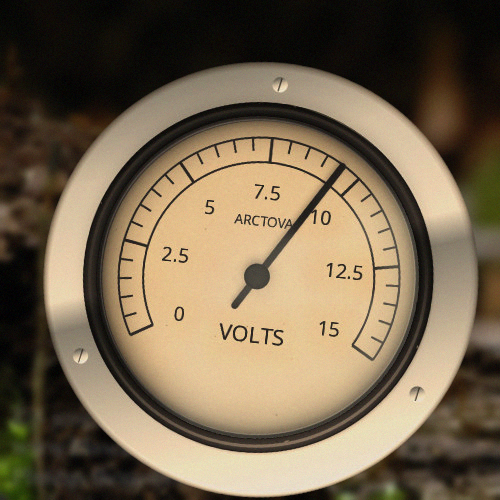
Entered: 9.5 V
